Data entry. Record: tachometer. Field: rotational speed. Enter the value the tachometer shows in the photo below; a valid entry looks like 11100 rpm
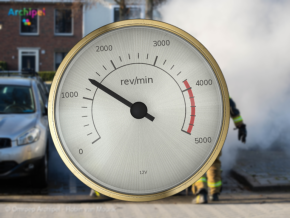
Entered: 1400 rpm
